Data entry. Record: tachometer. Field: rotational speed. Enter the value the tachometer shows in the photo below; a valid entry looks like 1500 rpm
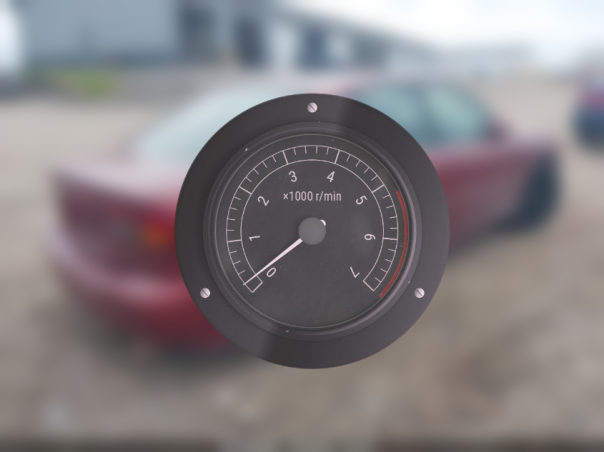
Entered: 200 rpm
